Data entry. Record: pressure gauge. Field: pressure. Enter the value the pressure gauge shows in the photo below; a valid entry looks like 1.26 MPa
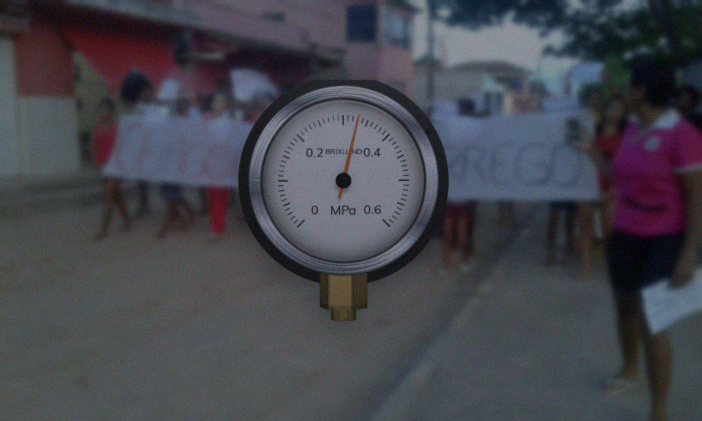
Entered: 0.33 MPa
